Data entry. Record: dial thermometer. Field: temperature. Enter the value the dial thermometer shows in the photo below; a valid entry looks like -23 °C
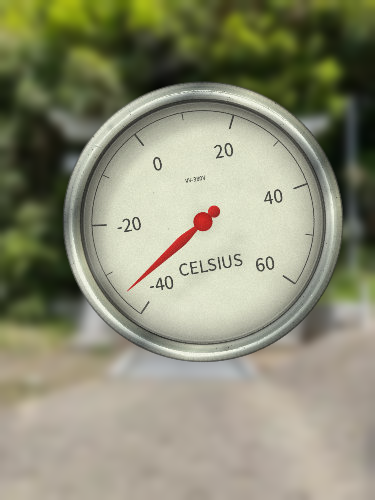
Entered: -35 °C
